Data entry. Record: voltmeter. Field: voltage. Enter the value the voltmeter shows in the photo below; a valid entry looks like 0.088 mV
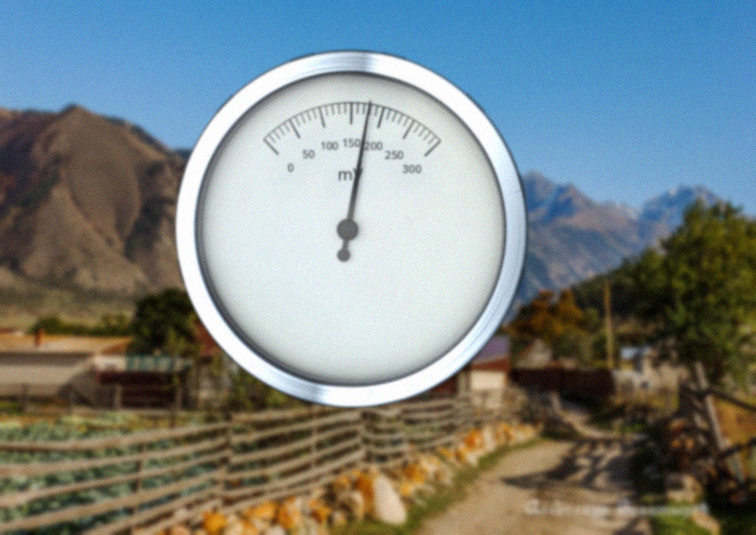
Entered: 180 mV
